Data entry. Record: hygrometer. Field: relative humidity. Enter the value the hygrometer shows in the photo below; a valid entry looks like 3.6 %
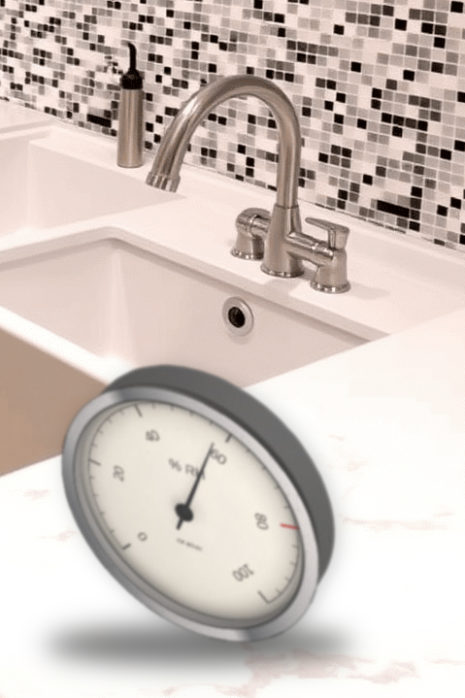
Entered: 58 %
